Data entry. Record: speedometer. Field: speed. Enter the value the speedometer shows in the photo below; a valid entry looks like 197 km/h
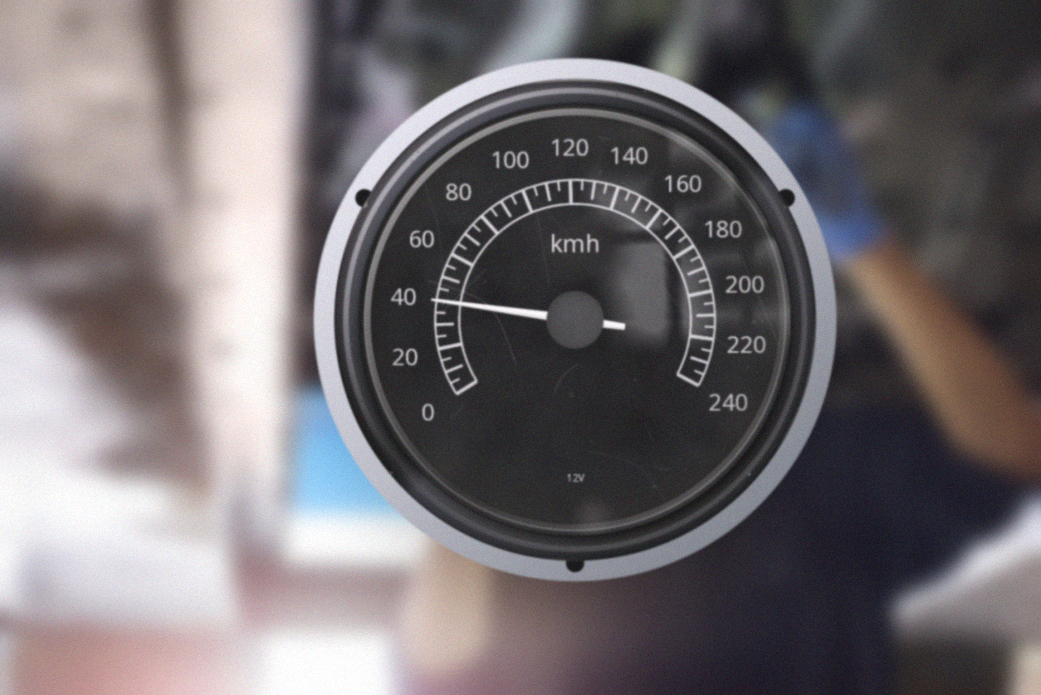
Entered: 40 km/h
